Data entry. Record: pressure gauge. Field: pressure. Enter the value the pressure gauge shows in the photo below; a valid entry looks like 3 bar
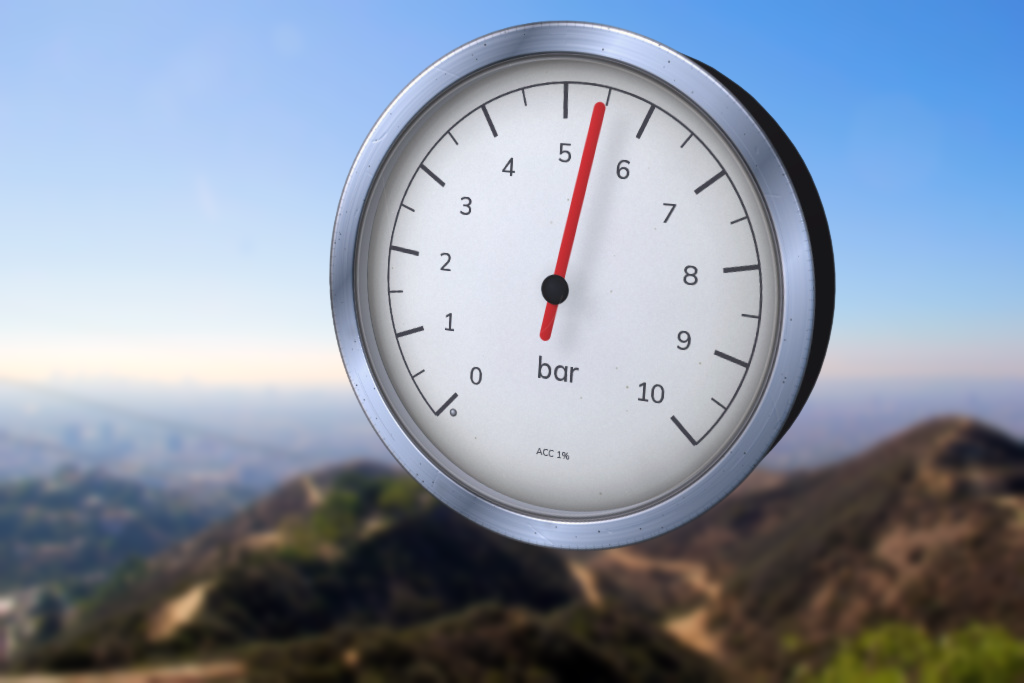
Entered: 5.5 bar
